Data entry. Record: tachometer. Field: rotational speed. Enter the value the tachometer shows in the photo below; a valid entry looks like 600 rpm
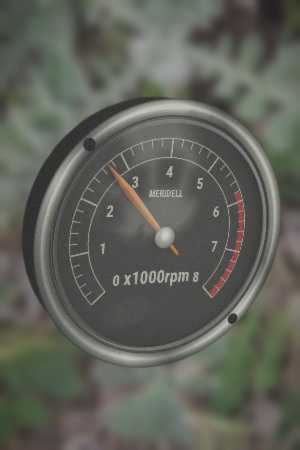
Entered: 2700 rpm
